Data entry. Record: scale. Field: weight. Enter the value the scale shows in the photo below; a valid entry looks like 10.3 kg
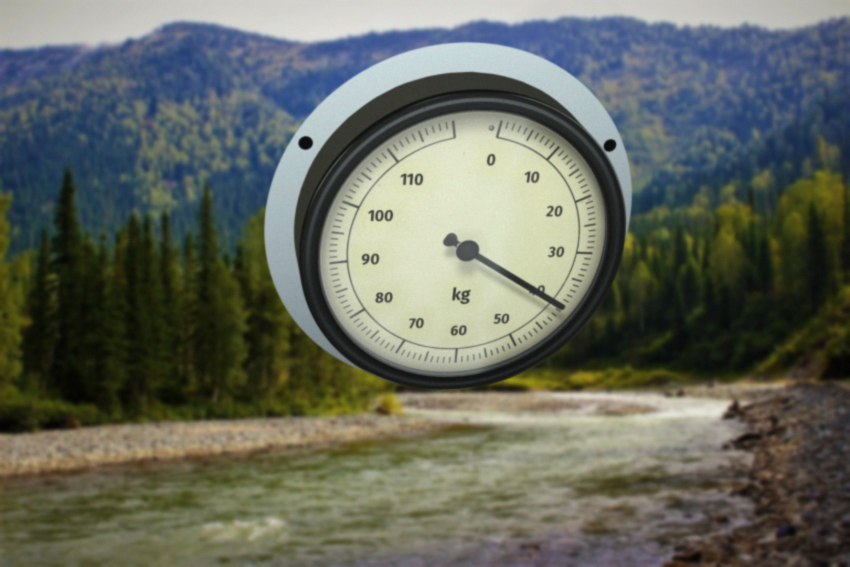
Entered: 40 kg
